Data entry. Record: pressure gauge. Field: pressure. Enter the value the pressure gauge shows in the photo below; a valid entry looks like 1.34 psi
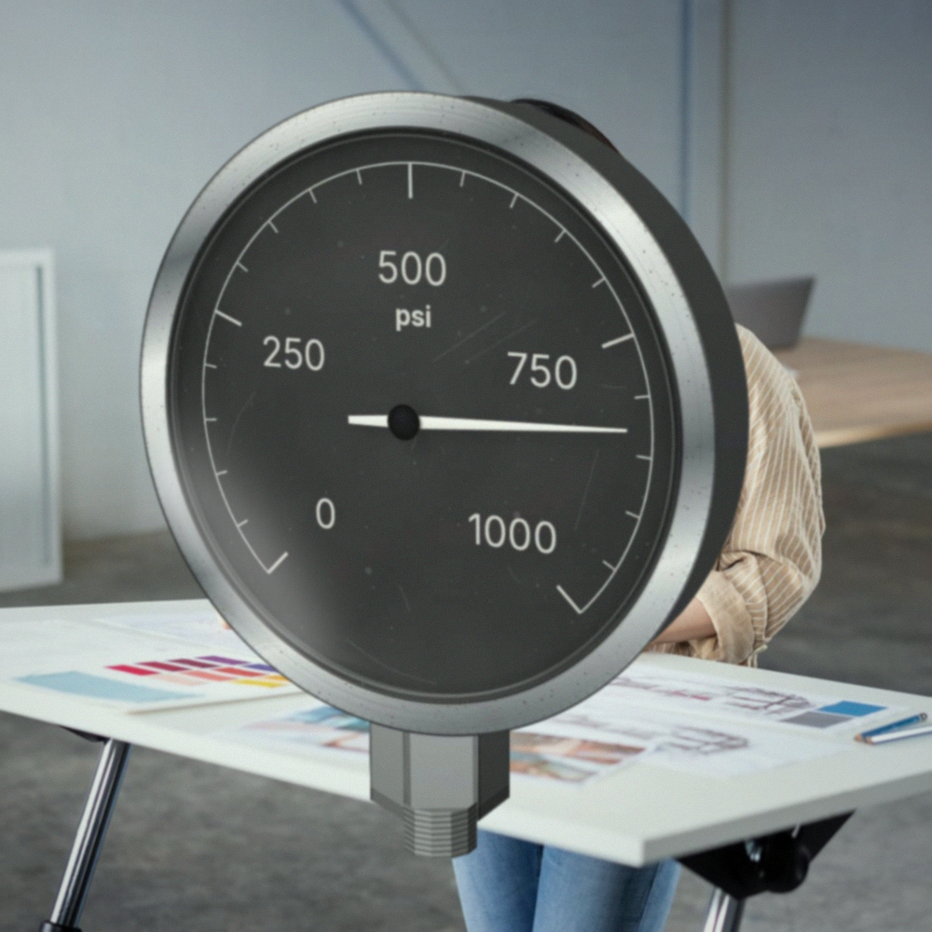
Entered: 825 psi
